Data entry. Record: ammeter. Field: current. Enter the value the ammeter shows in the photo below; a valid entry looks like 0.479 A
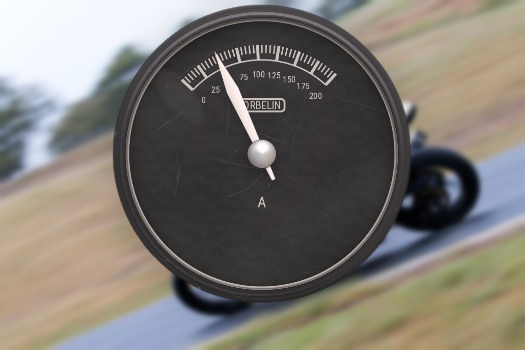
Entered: 50 A
